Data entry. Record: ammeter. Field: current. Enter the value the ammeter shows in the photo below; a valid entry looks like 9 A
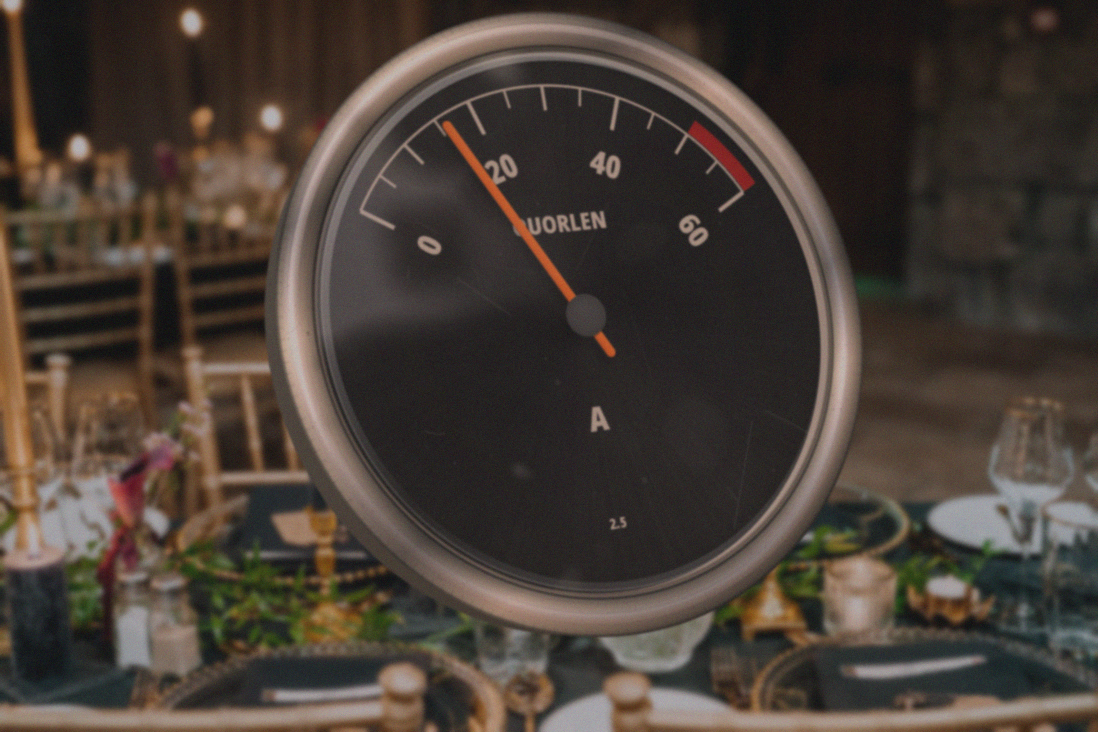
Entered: 15 A
